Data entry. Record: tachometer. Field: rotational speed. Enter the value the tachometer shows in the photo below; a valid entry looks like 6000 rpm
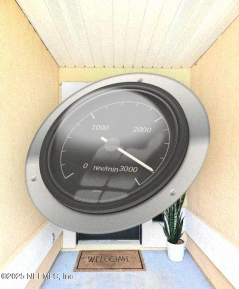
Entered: 2800 rpm
